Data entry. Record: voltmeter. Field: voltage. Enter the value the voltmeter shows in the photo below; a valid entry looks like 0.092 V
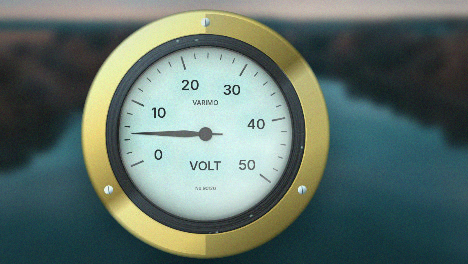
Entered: 5 V
